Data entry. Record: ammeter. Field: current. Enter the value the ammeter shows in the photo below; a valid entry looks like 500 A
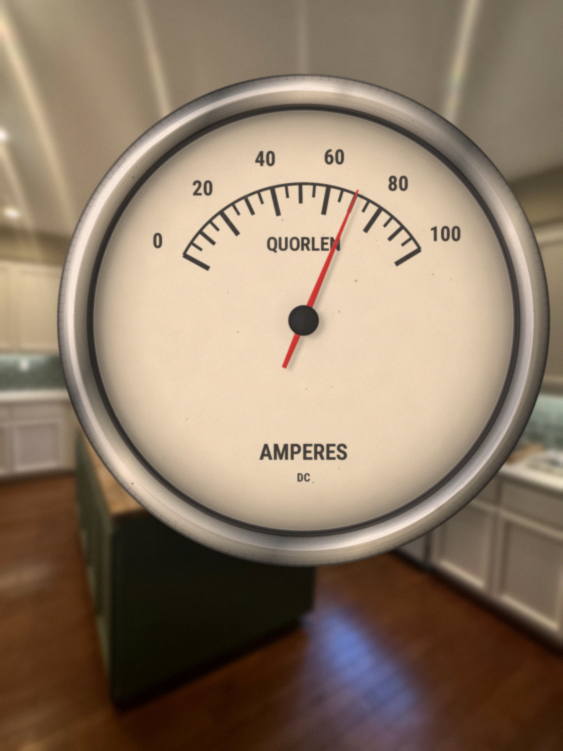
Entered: 70 A
